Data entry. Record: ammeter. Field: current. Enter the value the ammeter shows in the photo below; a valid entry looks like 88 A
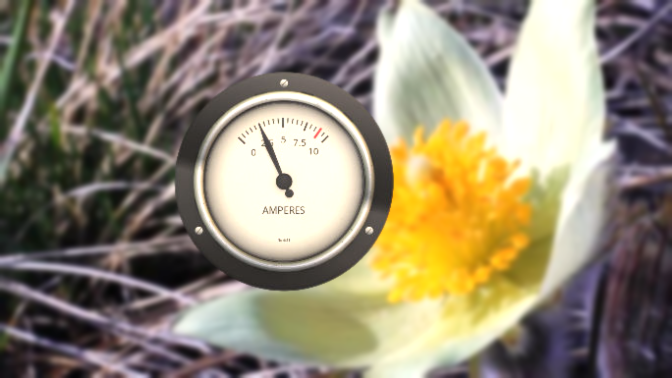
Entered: 2.5 A
